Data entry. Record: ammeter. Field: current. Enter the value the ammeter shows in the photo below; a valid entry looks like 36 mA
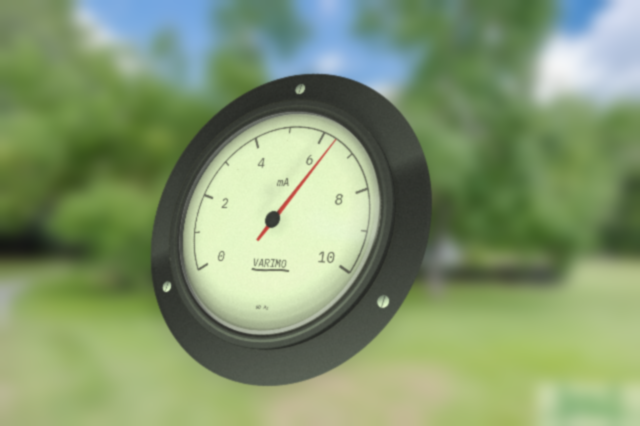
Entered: 6.5 mA
